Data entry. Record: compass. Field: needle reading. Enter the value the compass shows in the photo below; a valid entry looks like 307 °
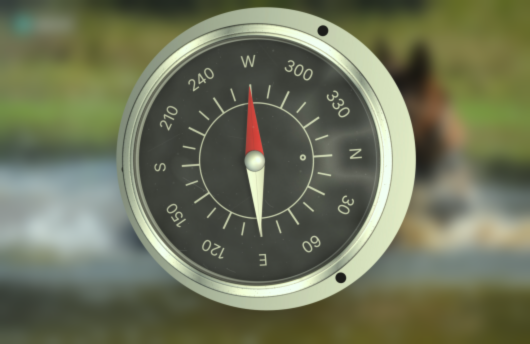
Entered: 270 °
